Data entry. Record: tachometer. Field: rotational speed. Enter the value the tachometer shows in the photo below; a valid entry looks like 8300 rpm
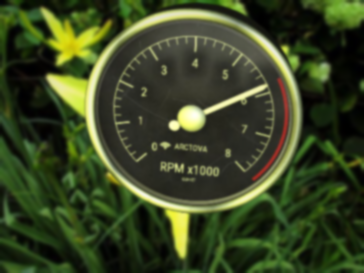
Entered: 5800 rpm
